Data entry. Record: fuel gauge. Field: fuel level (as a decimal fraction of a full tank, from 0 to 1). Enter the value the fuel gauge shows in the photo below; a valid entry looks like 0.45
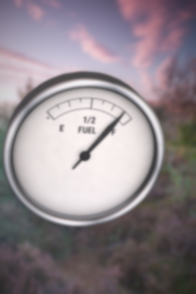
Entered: 0.875
